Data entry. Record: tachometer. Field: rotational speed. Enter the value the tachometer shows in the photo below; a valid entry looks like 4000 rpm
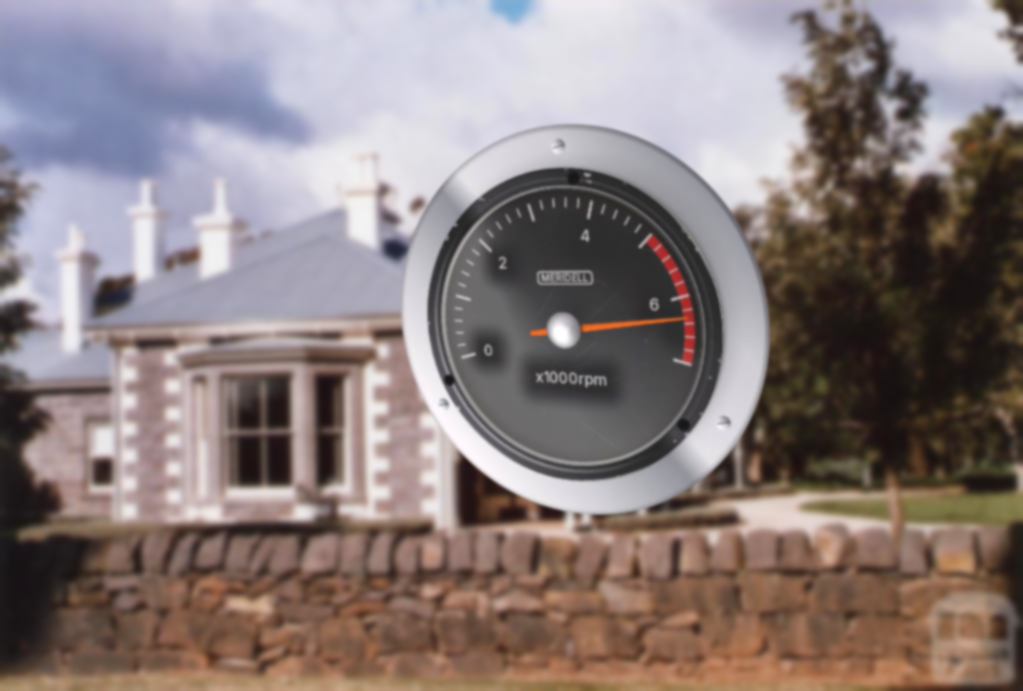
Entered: 6300 rpm
